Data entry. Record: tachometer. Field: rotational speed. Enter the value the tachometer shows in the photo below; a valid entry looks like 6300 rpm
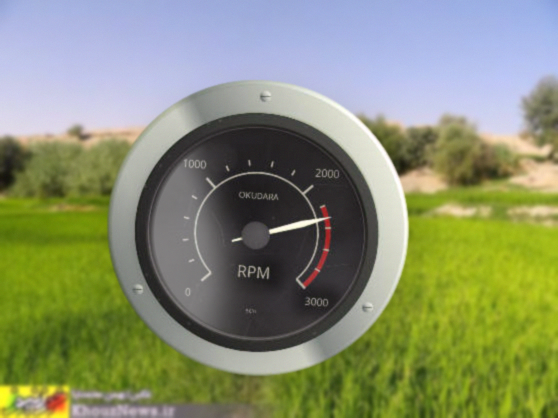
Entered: 2300 rpm
